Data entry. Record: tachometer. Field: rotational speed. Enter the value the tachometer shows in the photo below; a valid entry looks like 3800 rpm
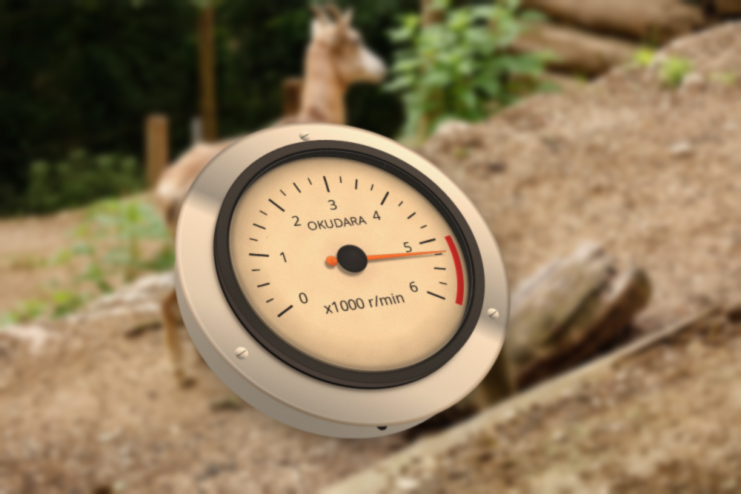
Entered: 5250 rpm
